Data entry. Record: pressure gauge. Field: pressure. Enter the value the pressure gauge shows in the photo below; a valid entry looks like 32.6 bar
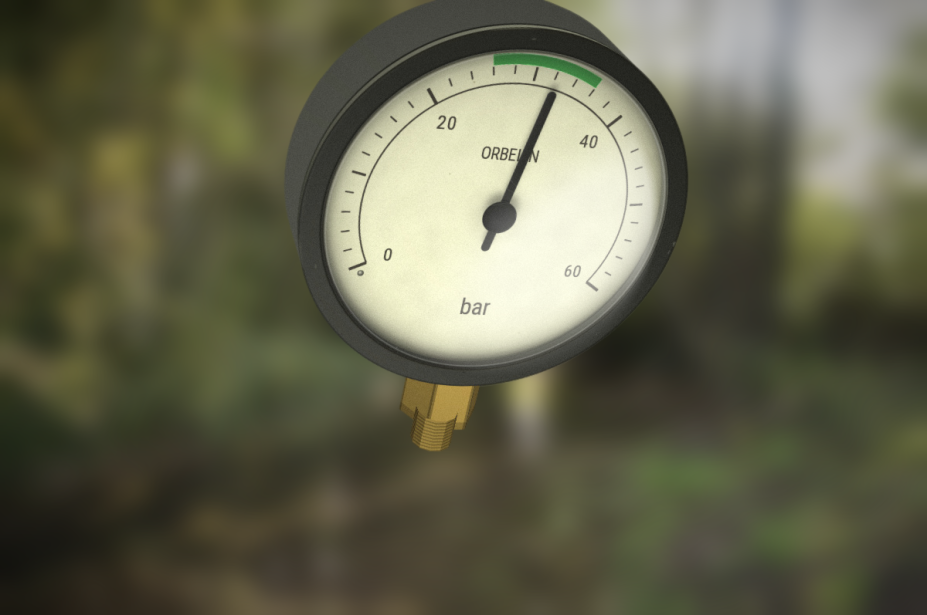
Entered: 32 bar
